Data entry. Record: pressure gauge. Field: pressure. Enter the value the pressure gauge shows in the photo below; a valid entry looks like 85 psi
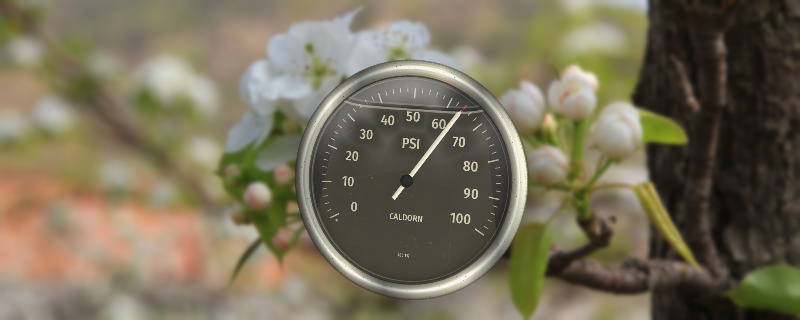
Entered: 64 psi
